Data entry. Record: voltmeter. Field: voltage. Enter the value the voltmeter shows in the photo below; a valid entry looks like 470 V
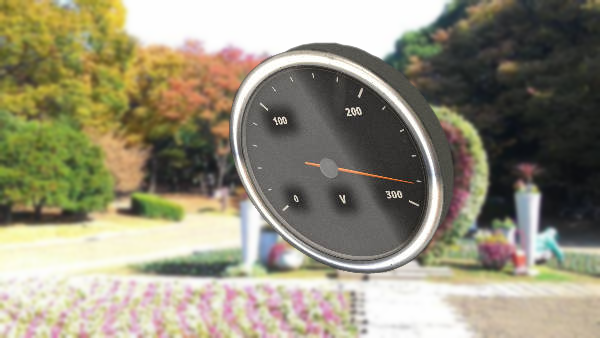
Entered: 280 V
